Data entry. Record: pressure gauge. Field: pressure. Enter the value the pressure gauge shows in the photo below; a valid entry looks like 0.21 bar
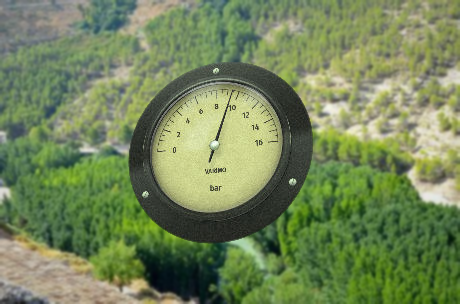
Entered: 9.5 bar
